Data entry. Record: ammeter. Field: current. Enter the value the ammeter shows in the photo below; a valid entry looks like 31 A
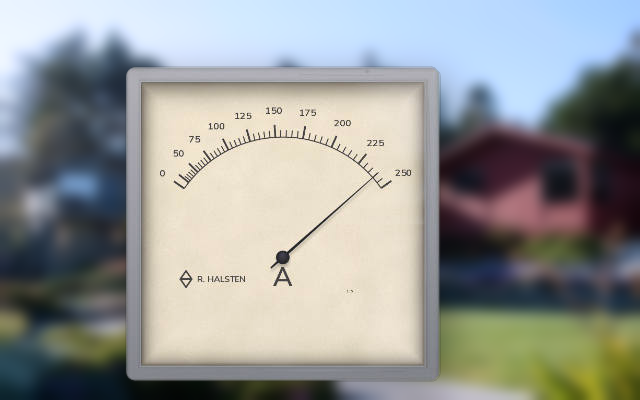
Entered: 240 A
